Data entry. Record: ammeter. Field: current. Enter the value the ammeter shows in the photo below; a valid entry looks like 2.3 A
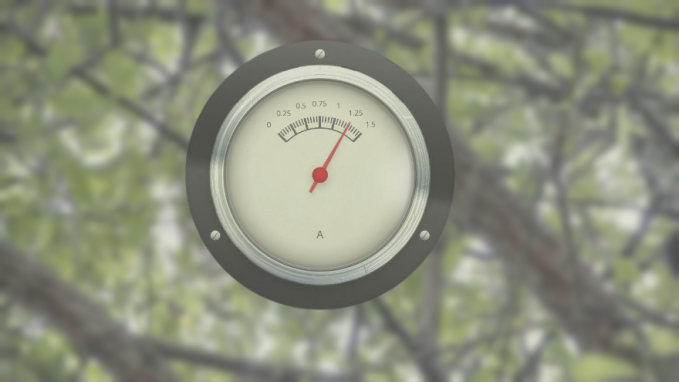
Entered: 1.25 A
